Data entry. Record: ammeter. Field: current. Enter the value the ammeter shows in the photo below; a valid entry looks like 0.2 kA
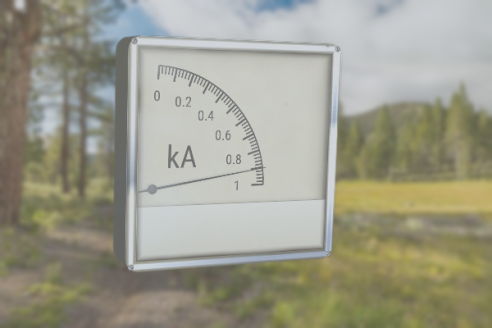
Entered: 0.9 kA
